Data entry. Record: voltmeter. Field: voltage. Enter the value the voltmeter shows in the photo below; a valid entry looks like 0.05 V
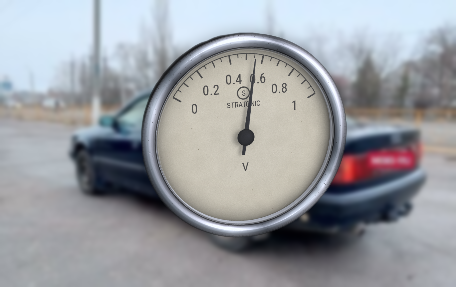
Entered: 0.55 V
